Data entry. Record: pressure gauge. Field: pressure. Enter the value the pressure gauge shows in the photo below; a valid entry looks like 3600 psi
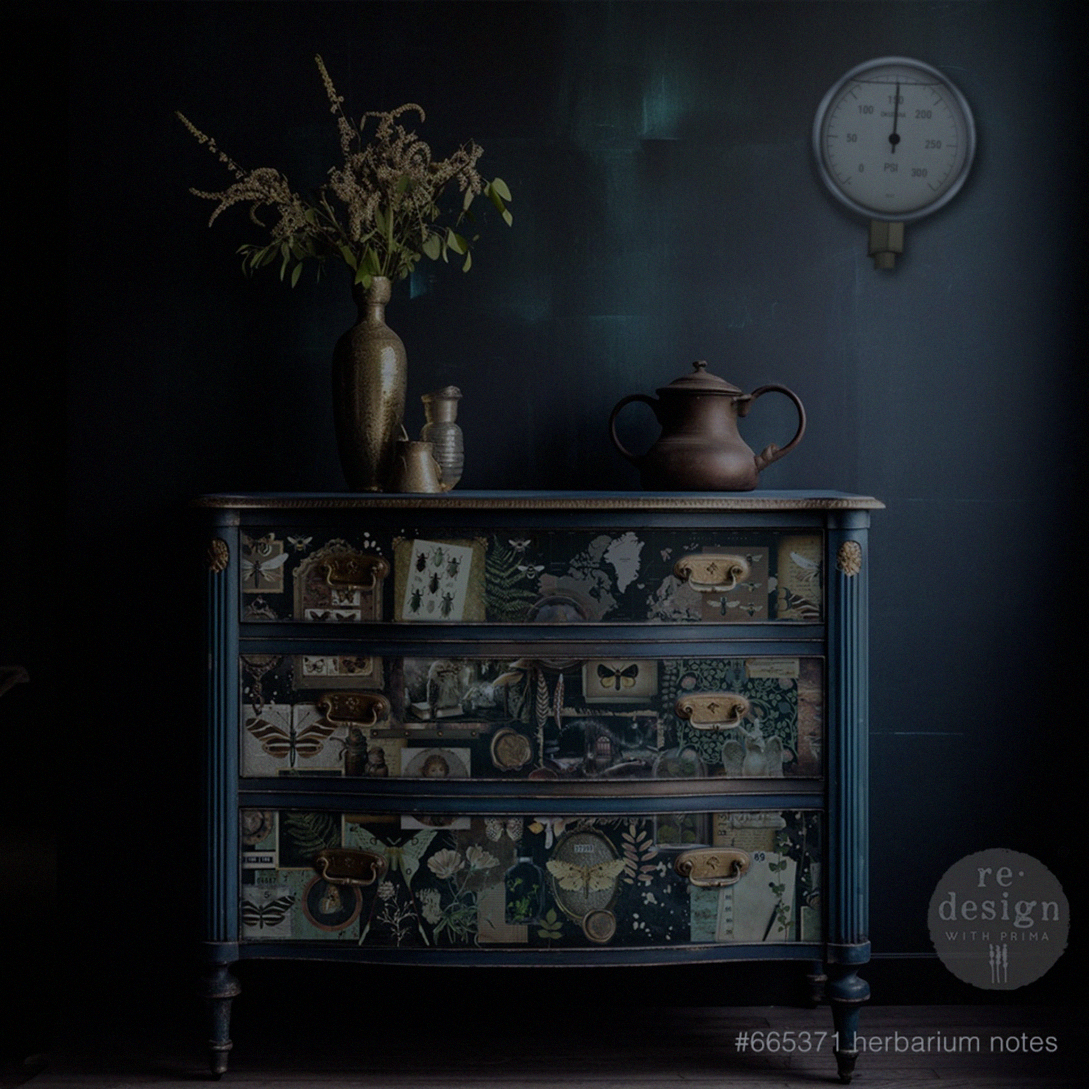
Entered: 150 psi
